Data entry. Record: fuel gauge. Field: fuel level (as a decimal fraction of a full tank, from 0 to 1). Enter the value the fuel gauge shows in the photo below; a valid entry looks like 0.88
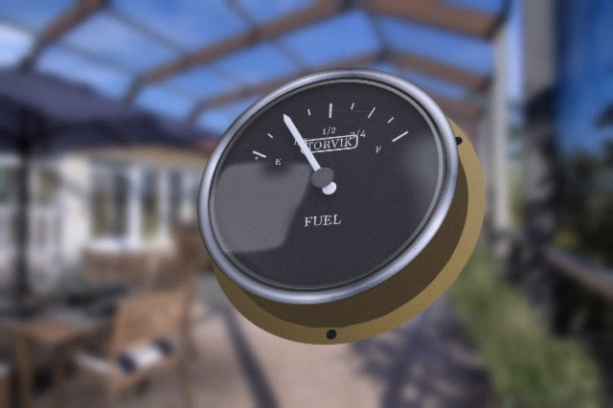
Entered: 0.25
